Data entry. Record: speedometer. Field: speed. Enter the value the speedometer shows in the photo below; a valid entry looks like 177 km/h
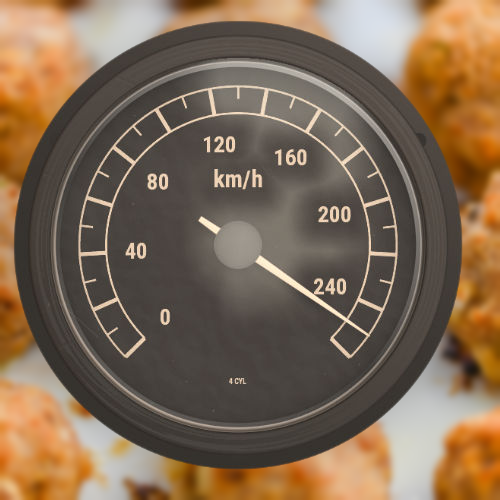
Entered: 250 km/h
